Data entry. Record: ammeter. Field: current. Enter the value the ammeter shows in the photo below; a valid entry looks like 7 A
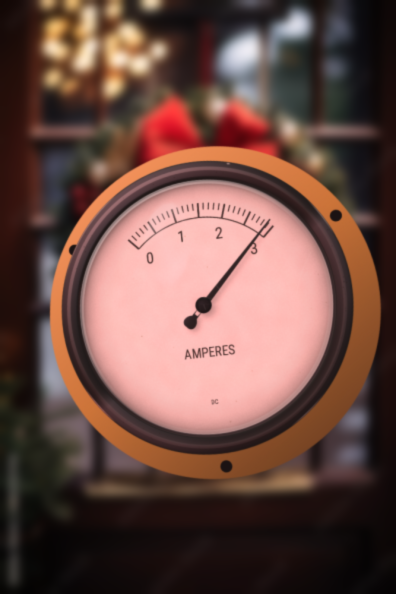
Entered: 2.9 A
